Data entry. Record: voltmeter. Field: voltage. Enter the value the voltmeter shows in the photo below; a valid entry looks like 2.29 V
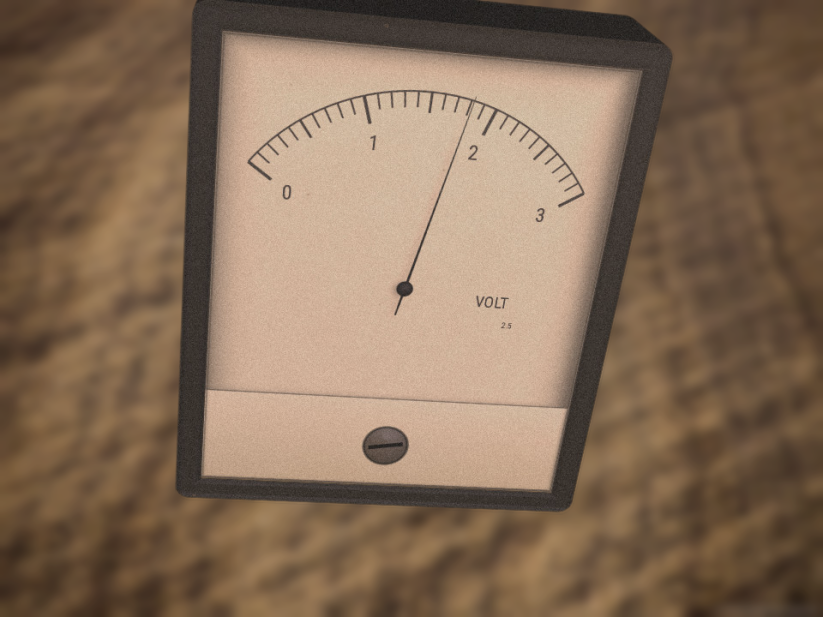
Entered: 1.8 V
